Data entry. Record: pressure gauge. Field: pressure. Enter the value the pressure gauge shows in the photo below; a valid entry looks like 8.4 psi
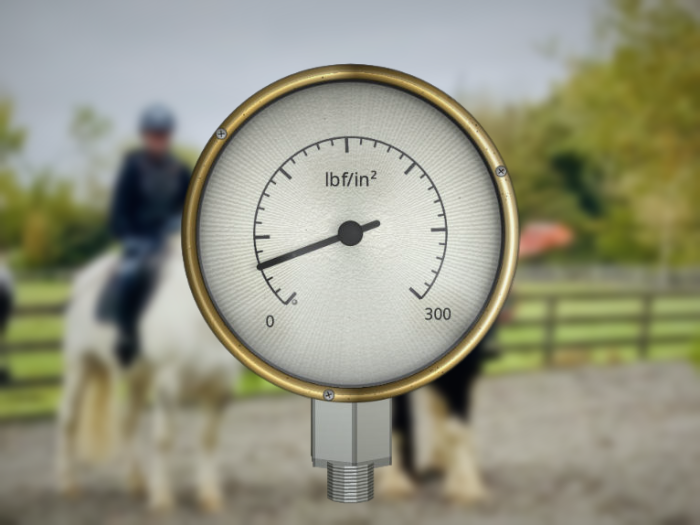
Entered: 30 psi
